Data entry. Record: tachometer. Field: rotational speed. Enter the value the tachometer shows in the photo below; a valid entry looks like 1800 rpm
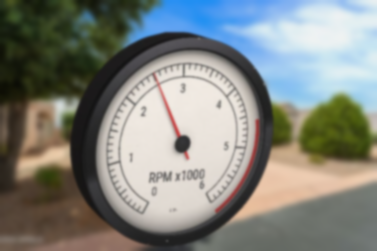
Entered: 2500 rpm
